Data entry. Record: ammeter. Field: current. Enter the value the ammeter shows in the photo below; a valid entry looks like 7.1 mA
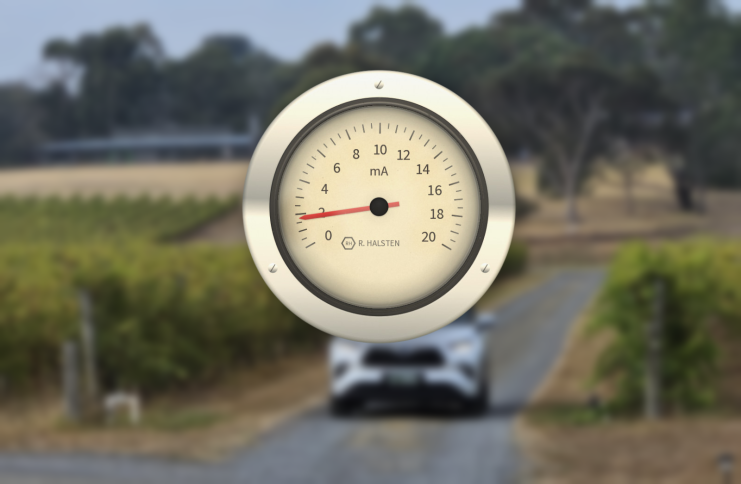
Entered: 1.75 mA
